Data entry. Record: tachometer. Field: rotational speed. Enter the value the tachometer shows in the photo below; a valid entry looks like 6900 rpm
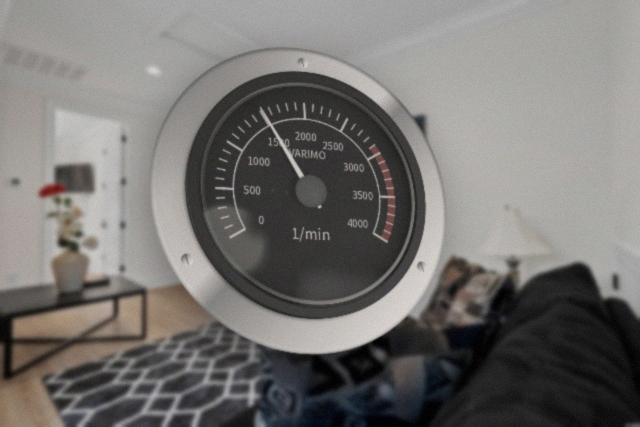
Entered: 1500 rpm
